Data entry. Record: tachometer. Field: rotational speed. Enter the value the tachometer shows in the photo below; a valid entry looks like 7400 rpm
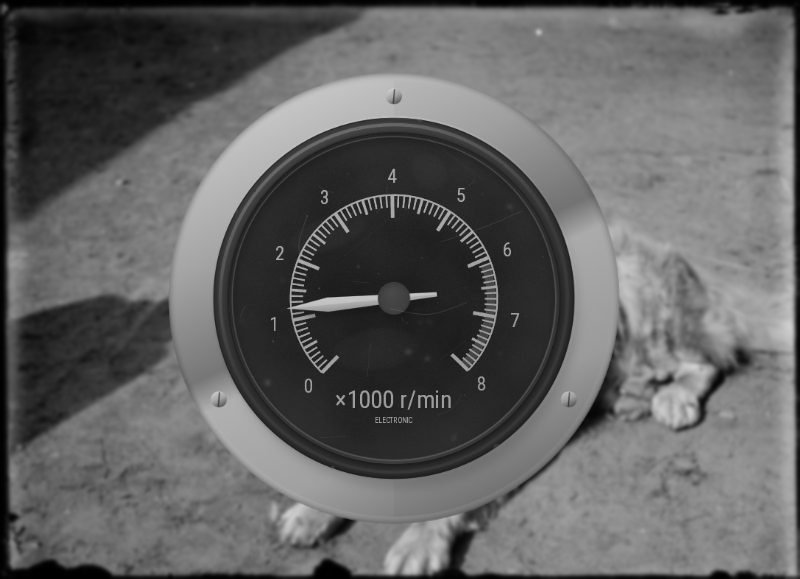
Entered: 1200 rpm
